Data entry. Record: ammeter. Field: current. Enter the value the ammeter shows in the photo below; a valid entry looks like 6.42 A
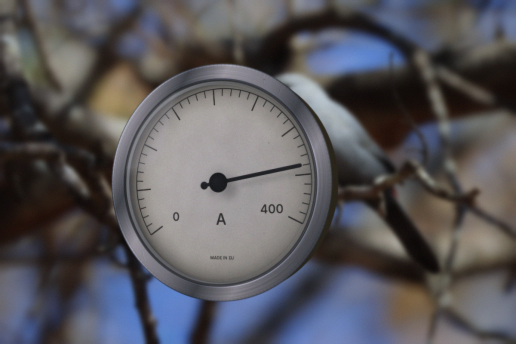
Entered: 340 A
